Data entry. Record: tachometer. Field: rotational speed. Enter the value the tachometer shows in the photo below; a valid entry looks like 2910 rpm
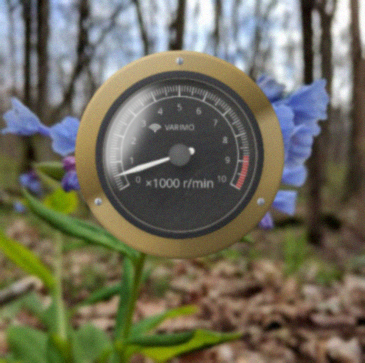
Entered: 500 rpm
